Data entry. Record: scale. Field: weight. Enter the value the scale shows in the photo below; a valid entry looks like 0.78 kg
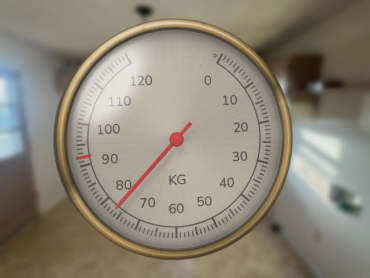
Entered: 77 kg
